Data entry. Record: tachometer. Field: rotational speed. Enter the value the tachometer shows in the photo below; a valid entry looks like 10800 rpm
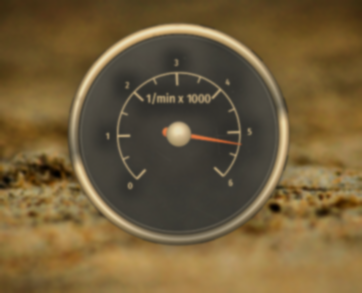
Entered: 5250 rpm
